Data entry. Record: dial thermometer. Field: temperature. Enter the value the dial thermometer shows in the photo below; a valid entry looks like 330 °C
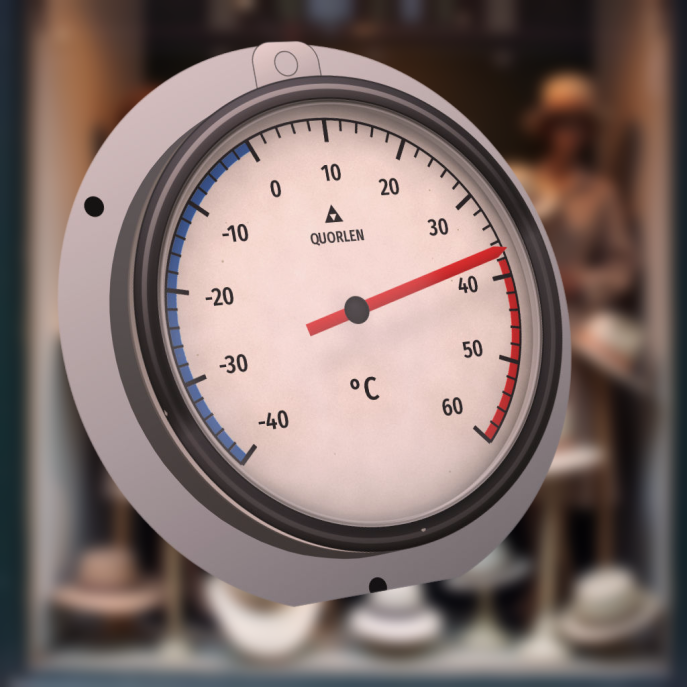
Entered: 37 °C
